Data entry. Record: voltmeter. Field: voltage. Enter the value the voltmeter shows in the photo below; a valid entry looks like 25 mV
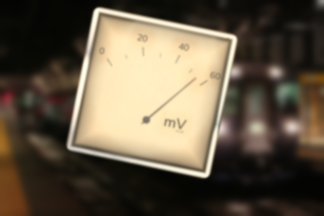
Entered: 55 mV
